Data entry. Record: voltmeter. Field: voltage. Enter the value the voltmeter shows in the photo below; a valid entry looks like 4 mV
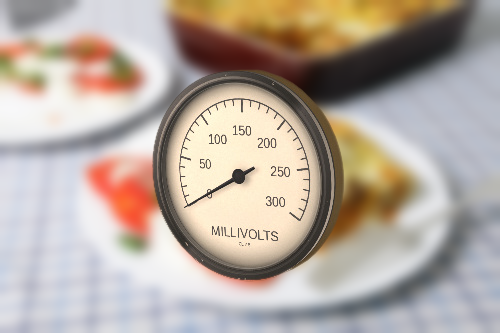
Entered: 0 mV
